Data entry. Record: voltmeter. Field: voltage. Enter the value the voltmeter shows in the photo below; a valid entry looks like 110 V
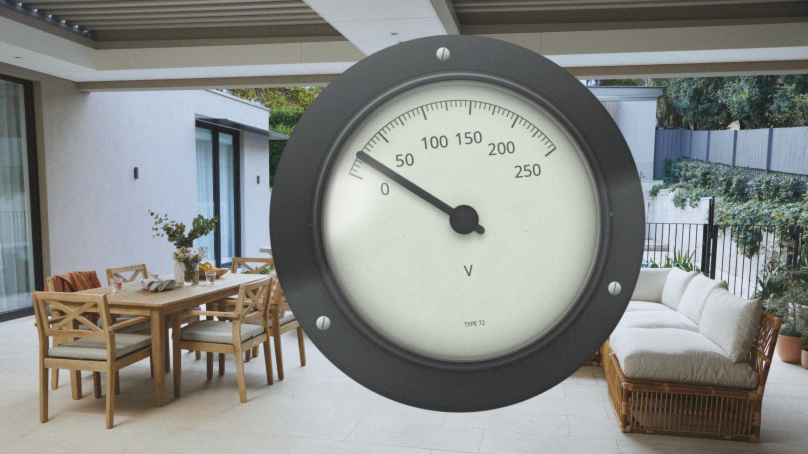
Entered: 20 V
